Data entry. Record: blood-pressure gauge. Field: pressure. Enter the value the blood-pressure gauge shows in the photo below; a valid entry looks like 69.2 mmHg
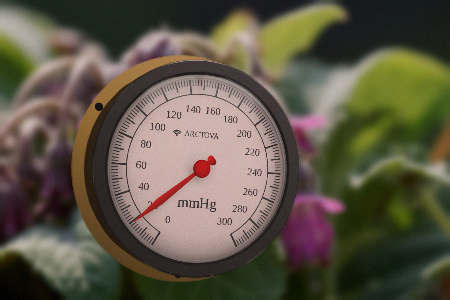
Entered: 20 mmHg
